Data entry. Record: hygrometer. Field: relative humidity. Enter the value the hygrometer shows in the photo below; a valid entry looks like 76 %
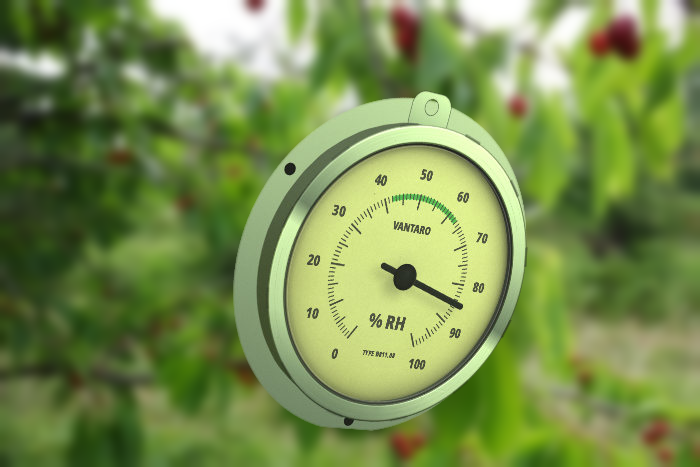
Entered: 85 %
